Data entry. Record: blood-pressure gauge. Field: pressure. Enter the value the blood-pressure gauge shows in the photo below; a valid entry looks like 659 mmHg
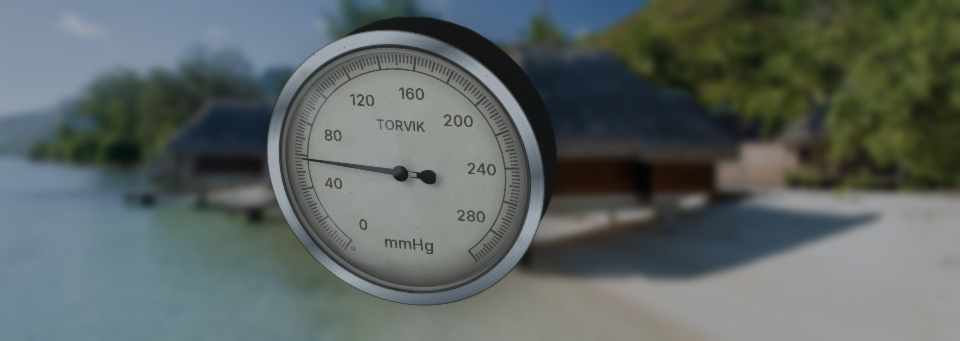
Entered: 60 mmHg
